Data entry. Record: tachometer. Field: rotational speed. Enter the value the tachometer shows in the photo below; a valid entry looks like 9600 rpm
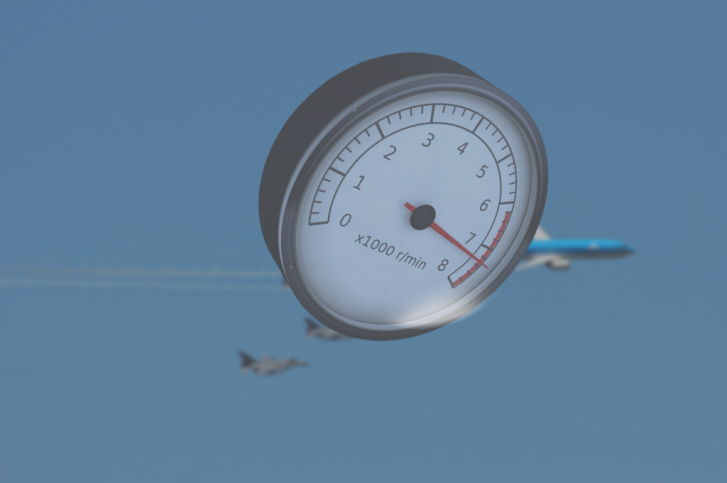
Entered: 7300 rpm
